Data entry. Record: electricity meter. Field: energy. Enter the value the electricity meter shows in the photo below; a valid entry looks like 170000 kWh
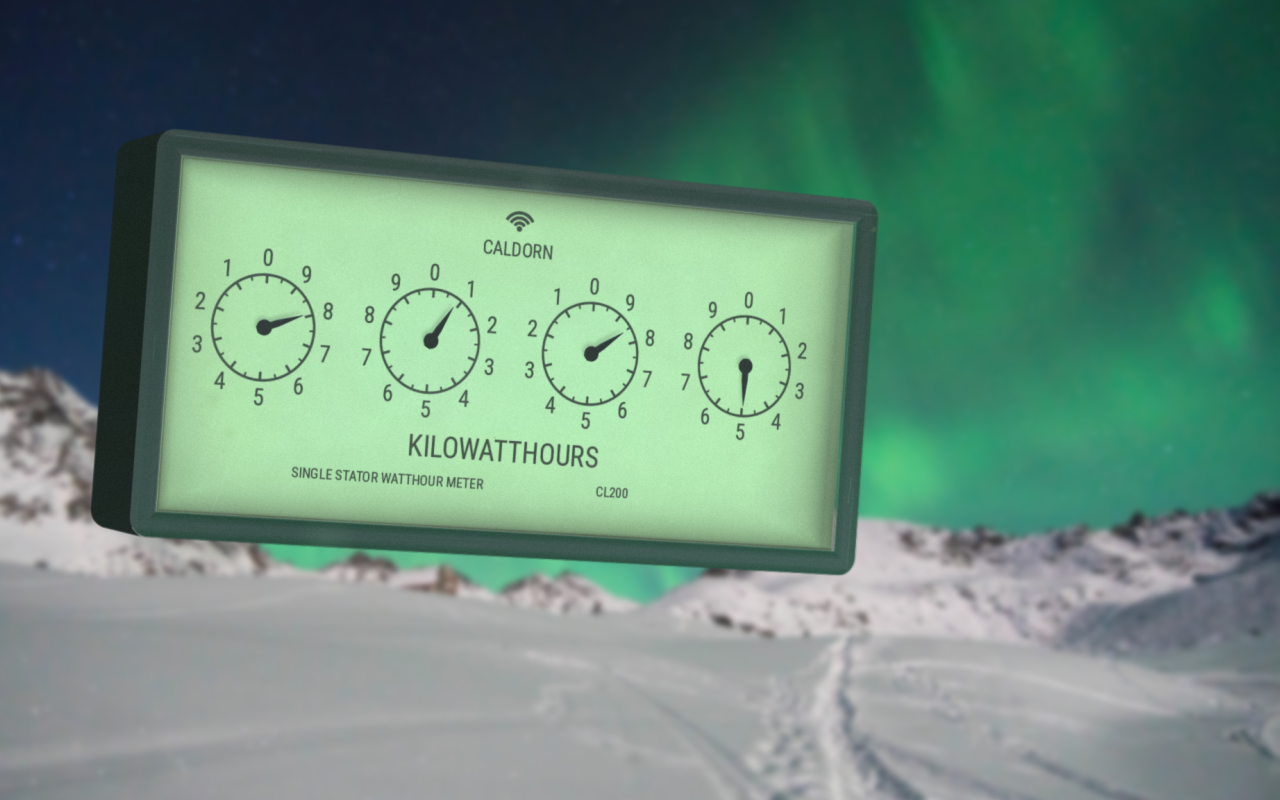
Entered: 8085 kWh
